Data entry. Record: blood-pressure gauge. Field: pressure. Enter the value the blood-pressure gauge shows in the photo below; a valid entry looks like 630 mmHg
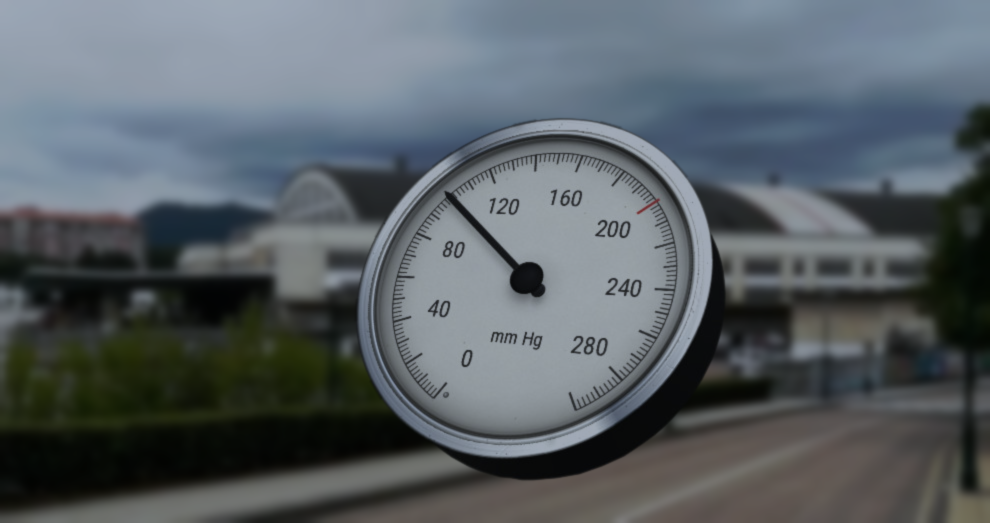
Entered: 100 mmHg
